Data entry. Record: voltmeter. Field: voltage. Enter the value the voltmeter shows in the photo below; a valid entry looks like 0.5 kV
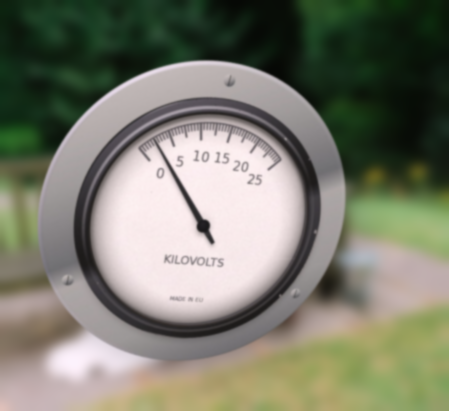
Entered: 2.5 kV
